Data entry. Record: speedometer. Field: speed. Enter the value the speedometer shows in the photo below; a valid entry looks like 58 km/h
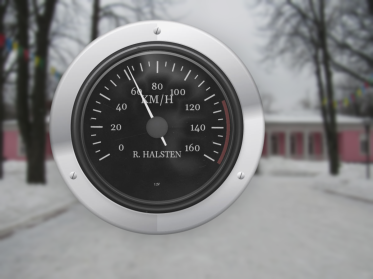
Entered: 62.5 km/h
